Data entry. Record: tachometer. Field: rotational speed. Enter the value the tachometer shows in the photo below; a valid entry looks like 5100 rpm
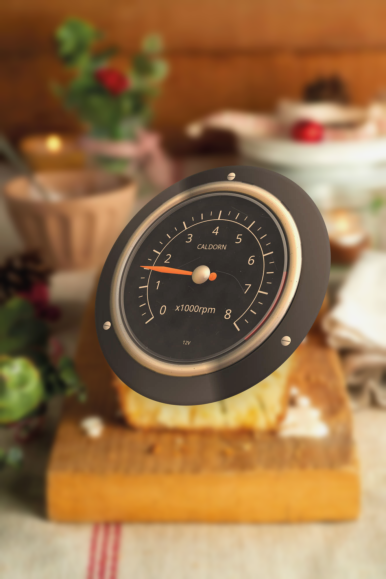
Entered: 1500 rpm
